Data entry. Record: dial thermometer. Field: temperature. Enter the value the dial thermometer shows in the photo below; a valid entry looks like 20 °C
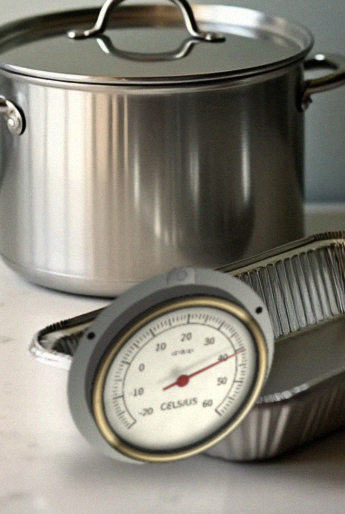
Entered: 40 °C
